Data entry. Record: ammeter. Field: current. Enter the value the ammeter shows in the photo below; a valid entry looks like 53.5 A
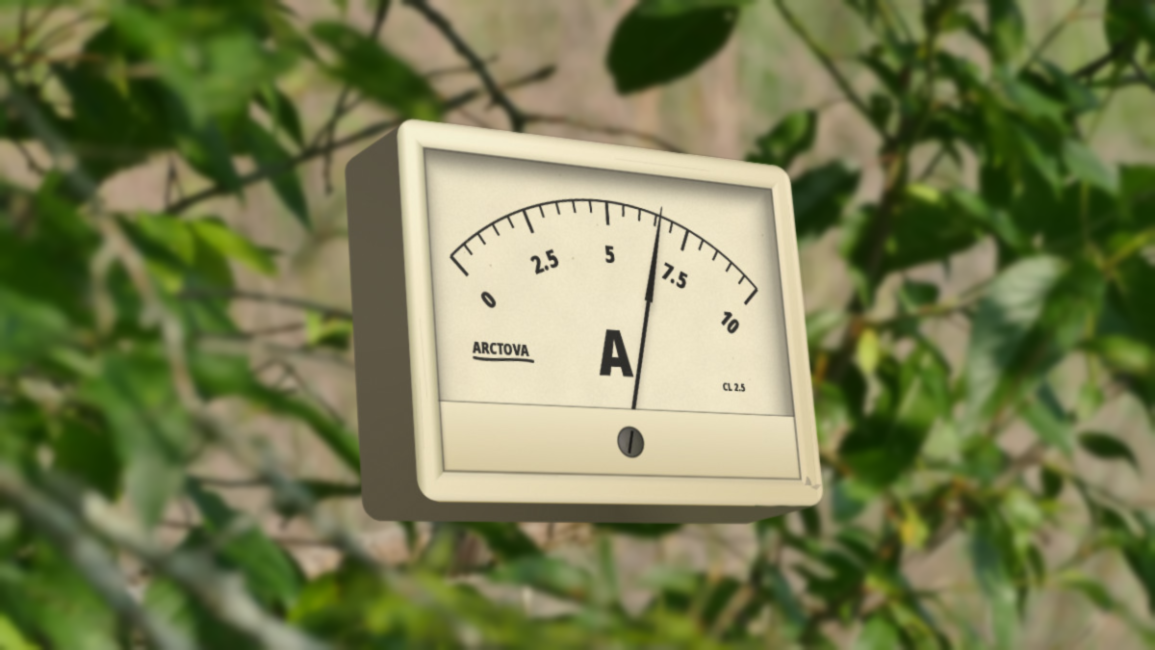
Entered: 6.5 A
